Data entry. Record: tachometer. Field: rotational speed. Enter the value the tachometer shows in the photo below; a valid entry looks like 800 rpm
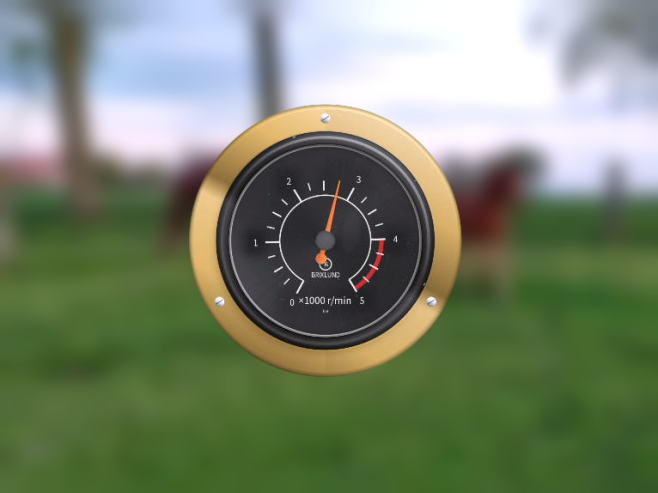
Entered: 2750 rpm
